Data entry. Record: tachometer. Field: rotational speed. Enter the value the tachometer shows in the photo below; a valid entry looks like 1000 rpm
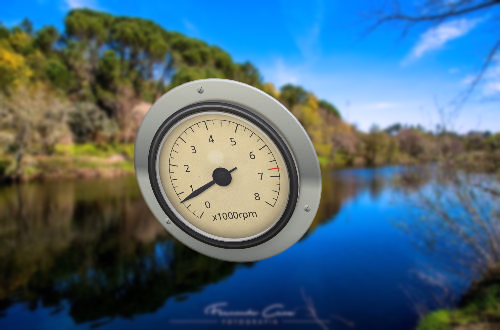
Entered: 750 rpm
